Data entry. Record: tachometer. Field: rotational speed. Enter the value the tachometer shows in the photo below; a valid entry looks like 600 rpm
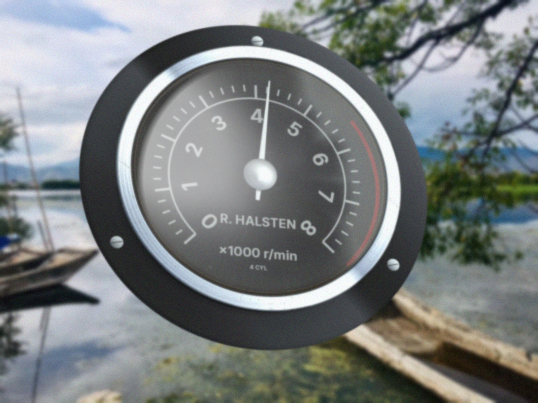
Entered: 4200 rpm
